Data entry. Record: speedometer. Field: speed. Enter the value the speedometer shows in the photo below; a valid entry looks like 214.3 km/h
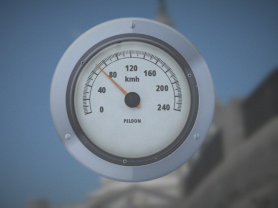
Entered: 70 km/h
